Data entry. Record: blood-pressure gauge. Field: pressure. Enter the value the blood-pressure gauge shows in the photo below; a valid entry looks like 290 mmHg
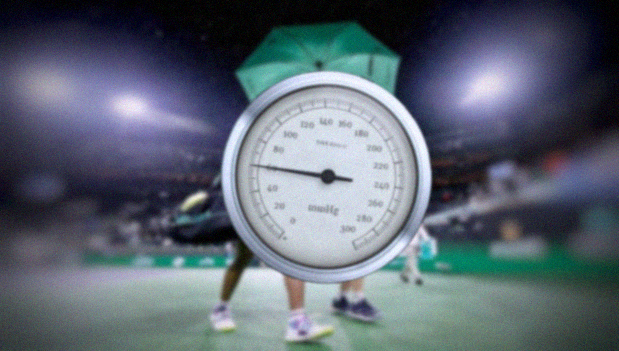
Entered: 60 mmHg
